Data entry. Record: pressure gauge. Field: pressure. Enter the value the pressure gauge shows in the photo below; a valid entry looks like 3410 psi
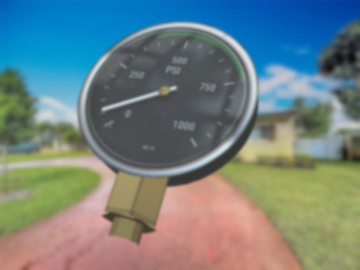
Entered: 50 psi
